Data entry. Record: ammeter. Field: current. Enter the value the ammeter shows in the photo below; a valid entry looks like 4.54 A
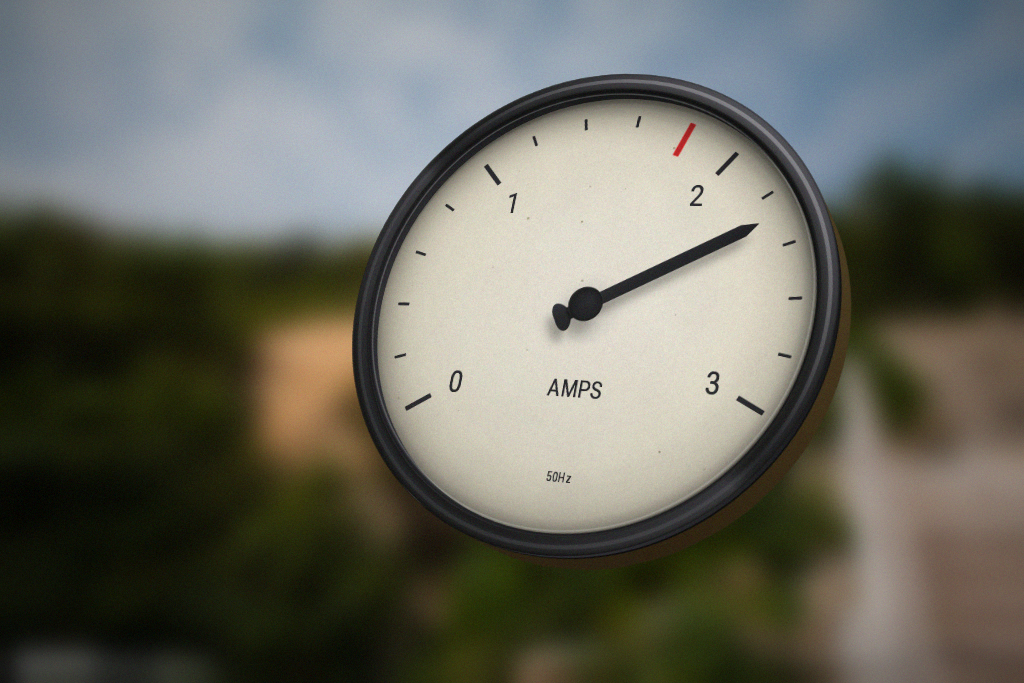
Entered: 2.3 A
